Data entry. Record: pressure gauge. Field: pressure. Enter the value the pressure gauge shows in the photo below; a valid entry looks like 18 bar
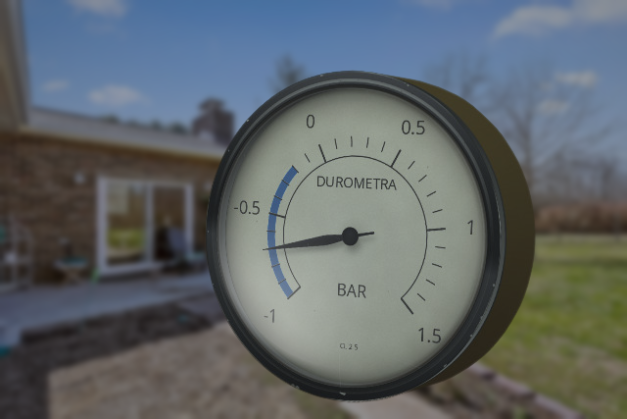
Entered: -0.7 bar
